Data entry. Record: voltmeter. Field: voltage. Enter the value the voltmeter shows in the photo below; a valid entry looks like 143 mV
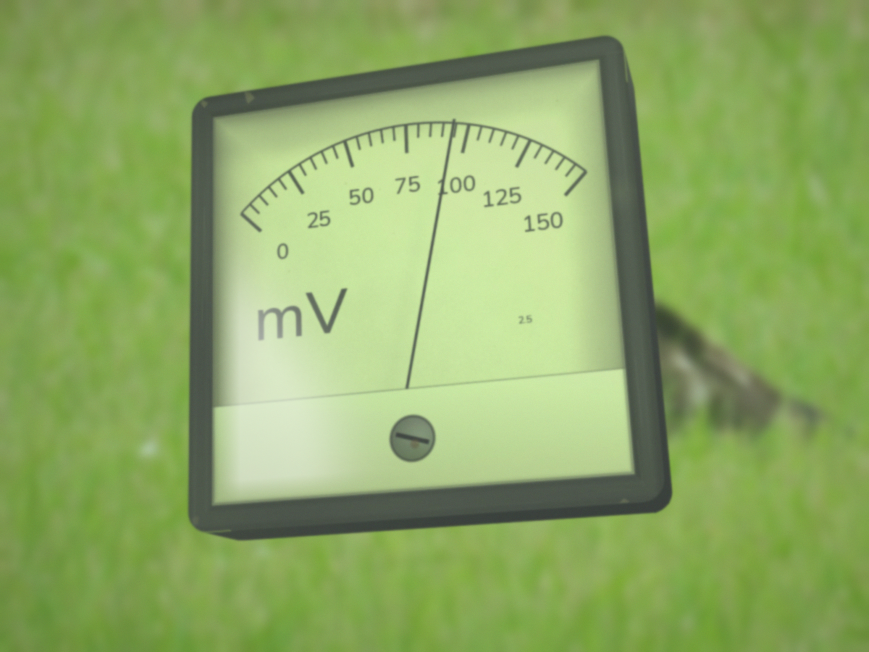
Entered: 95 mV
